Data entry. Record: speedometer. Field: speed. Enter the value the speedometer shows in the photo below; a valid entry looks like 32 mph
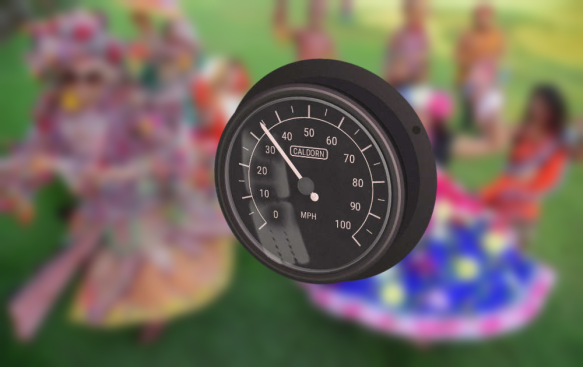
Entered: 35 mph
